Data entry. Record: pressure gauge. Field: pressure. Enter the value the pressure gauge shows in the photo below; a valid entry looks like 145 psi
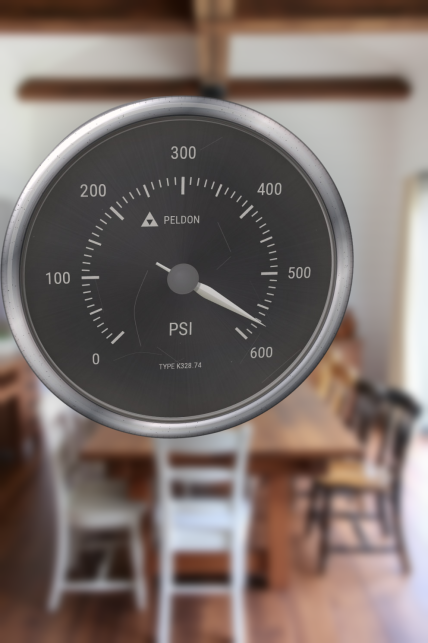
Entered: 570 psi
